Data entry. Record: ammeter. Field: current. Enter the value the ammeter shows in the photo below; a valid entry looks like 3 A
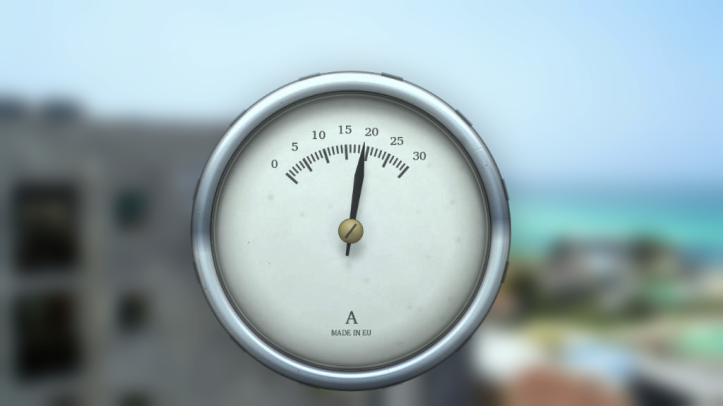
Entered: 19 A
